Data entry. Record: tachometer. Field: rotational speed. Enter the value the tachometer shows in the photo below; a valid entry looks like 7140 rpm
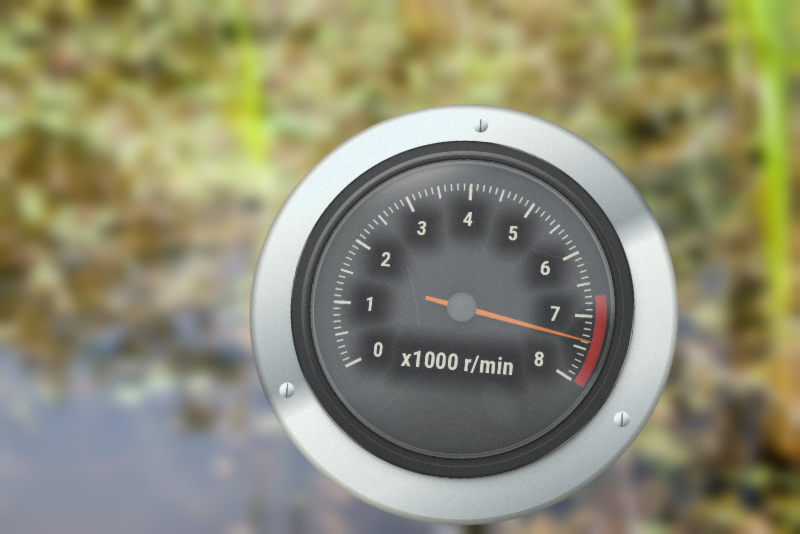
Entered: 7400 rpm
